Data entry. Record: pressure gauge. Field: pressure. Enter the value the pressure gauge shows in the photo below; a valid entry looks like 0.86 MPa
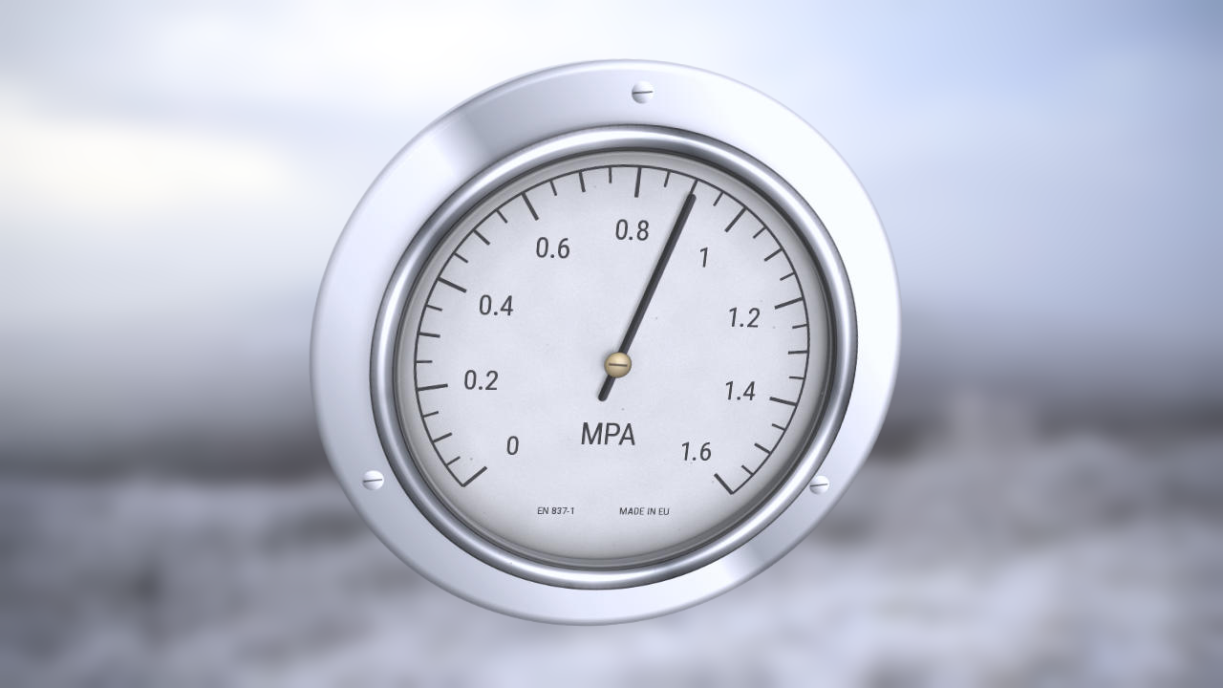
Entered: 0.9 MPa
